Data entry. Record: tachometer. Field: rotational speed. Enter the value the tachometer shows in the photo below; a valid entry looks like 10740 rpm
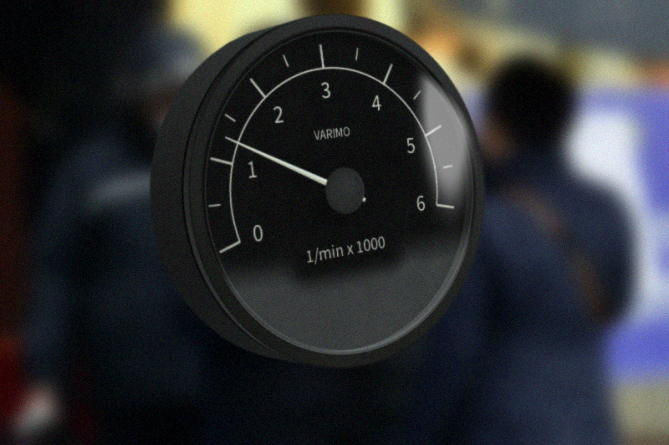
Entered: 1250 rpm
